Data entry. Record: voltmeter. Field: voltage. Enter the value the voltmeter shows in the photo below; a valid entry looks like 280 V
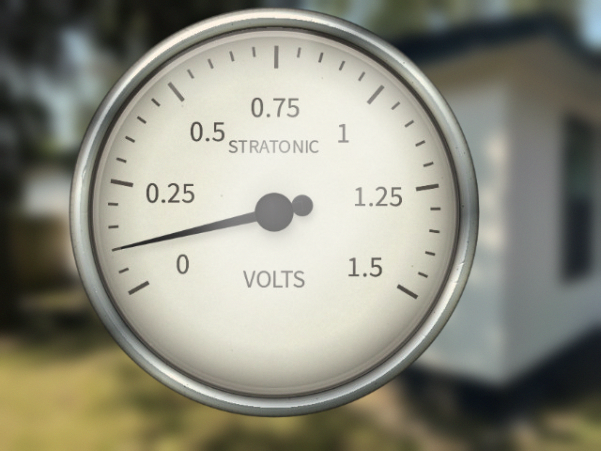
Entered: 0.1 V
